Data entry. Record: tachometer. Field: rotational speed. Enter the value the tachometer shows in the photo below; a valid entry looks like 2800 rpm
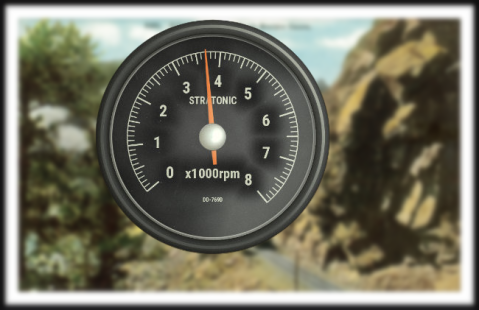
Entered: 3700 rpm
